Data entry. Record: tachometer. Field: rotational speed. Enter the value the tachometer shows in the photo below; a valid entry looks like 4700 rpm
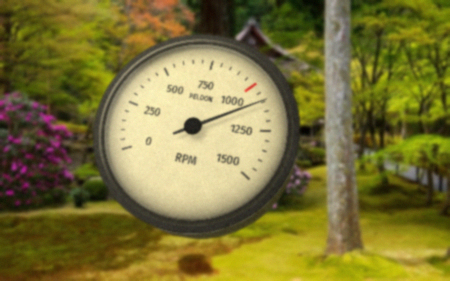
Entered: 1100 rpm
